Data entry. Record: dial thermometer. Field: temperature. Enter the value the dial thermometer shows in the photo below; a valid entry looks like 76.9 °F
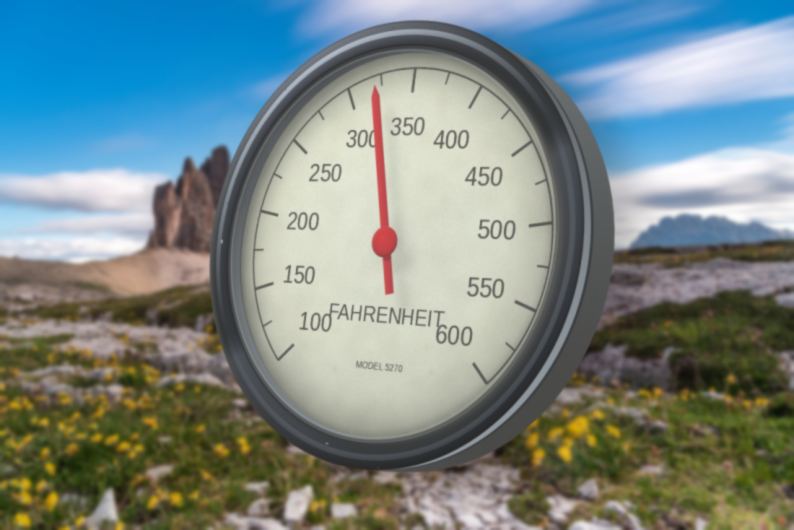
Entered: 325 °F
